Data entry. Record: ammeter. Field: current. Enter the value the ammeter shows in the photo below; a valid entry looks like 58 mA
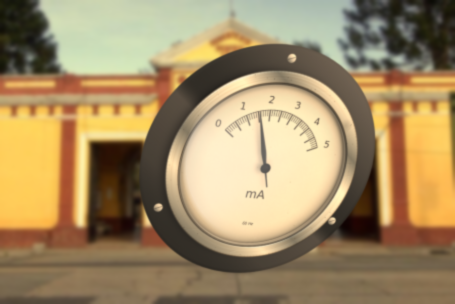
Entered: 1.5 mA
